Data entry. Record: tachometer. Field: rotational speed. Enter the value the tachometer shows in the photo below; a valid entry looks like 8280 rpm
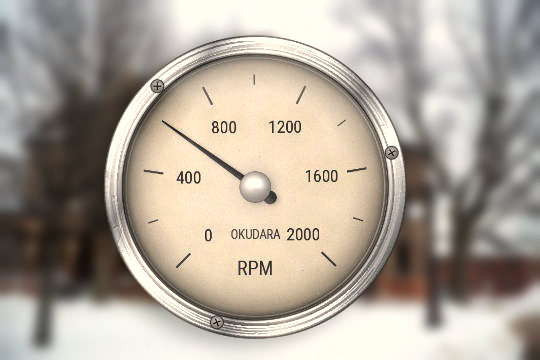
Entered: 600 rpm
